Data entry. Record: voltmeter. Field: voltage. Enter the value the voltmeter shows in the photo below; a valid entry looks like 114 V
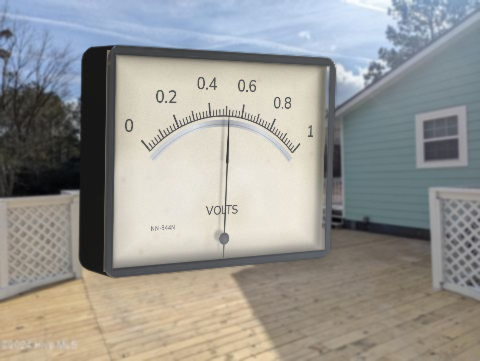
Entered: 0.5 V
